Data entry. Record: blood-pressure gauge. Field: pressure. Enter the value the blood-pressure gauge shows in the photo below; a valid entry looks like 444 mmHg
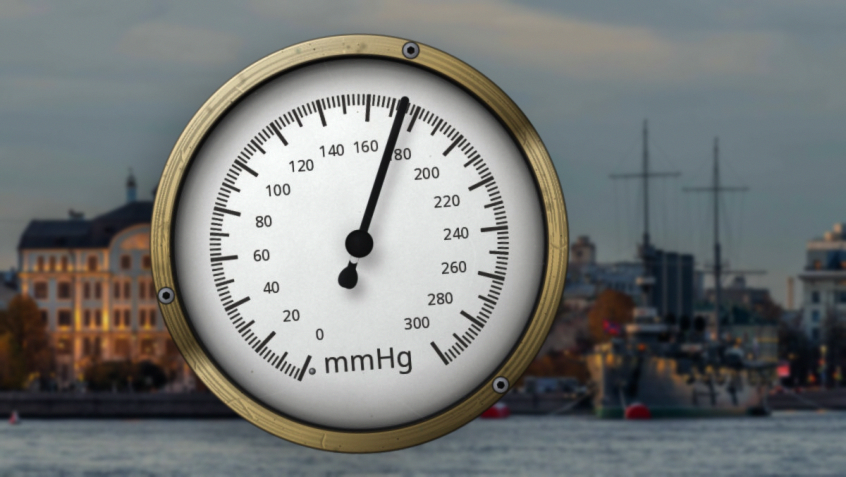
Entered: 174 mmHg
